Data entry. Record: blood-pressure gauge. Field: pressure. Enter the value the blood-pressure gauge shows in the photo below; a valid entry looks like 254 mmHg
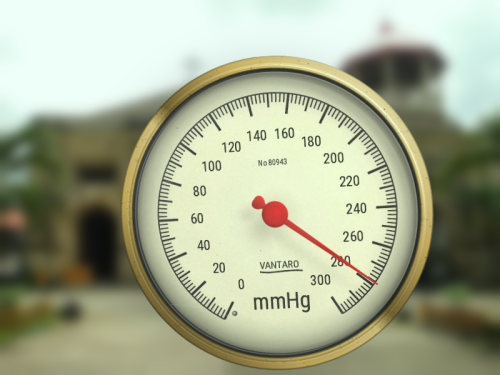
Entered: 278 mmHg
